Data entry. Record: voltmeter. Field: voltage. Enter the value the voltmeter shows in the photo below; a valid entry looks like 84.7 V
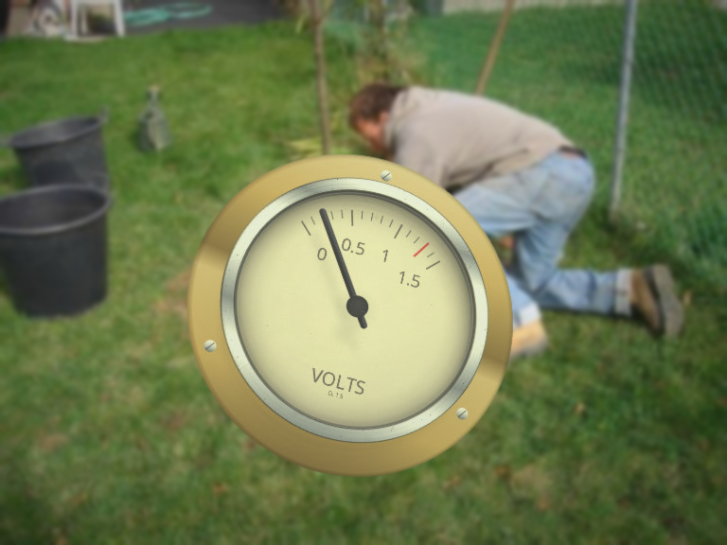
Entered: 0.2 V
